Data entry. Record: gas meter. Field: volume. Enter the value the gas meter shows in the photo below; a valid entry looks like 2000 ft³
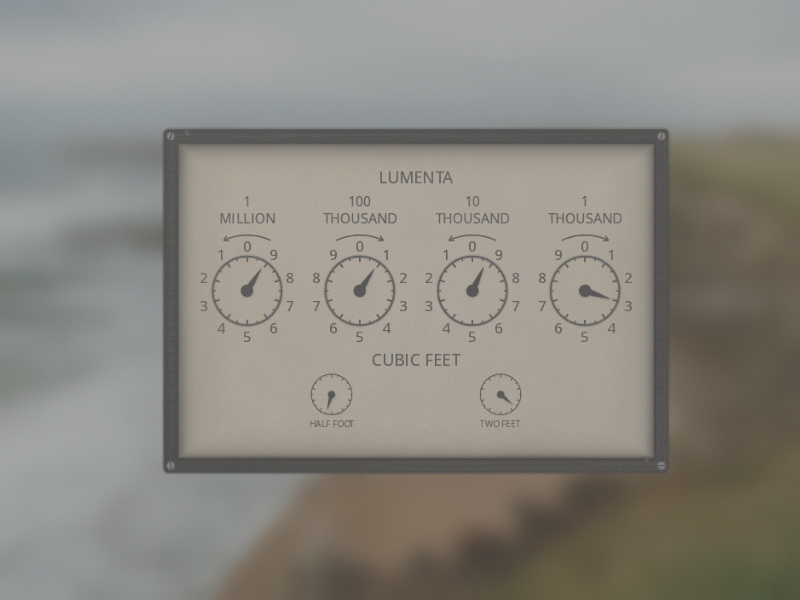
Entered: 909300 ft³
